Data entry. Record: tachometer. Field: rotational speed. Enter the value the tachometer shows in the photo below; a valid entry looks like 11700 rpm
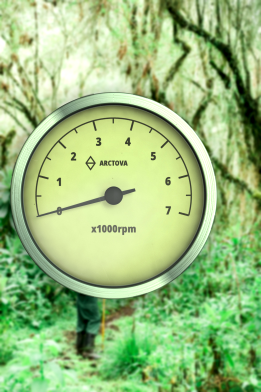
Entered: 0 rpm
